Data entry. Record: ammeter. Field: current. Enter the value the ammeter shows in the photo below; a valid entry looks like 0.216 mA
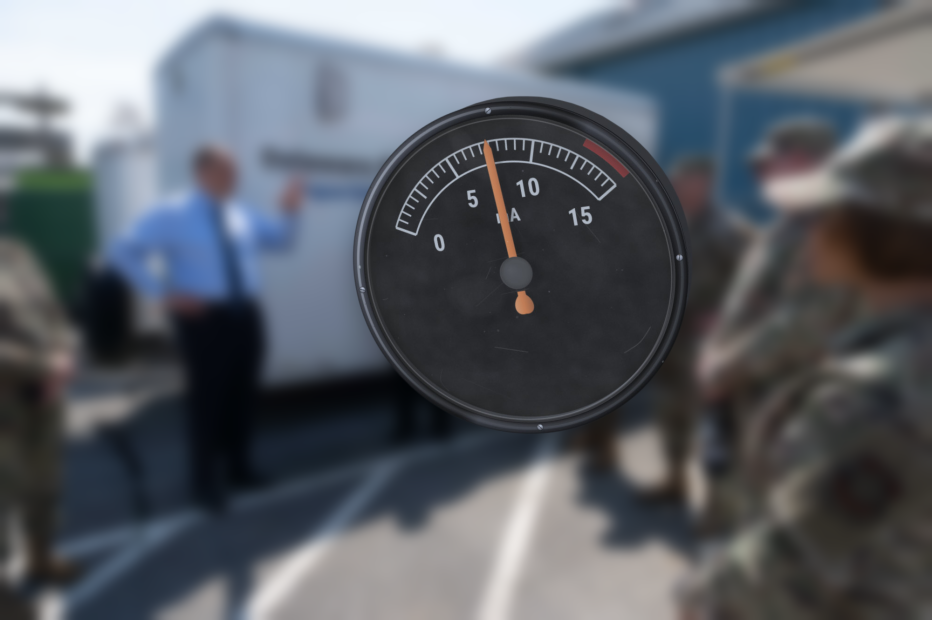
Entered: 7.5 mA
